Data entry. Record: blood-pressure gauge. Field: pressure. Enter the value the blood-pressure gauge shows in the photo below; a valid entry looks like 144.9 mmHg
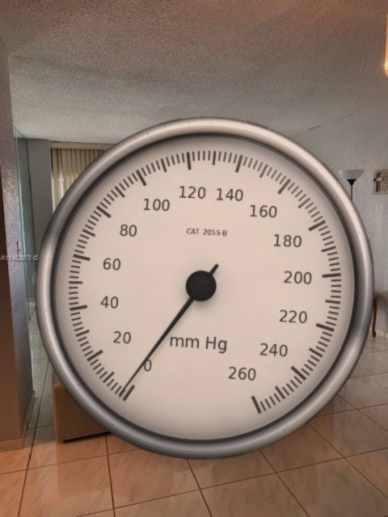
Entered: 2 mmHg
